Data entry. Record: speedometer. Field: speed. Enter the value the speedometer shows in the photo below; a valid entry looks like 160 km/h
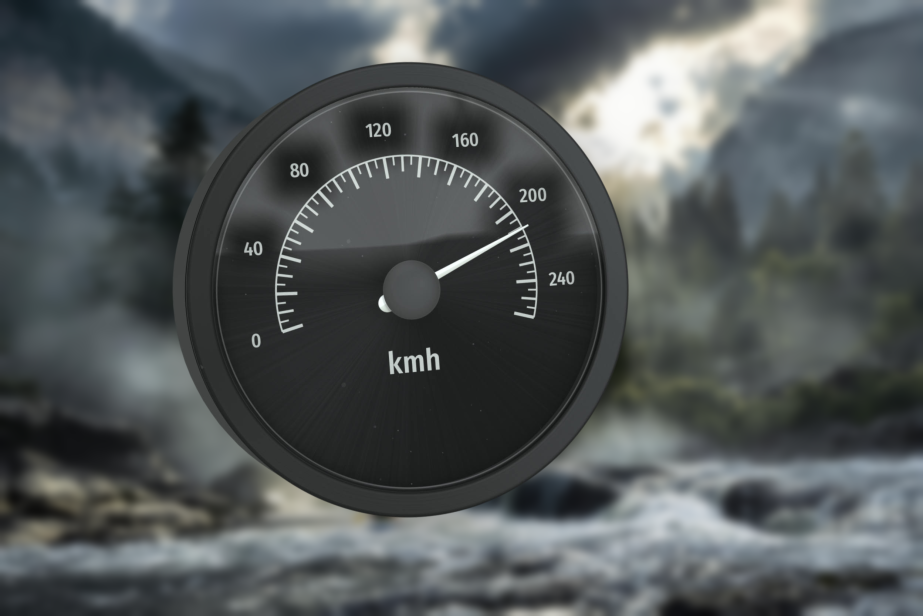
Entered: 210 km/h
